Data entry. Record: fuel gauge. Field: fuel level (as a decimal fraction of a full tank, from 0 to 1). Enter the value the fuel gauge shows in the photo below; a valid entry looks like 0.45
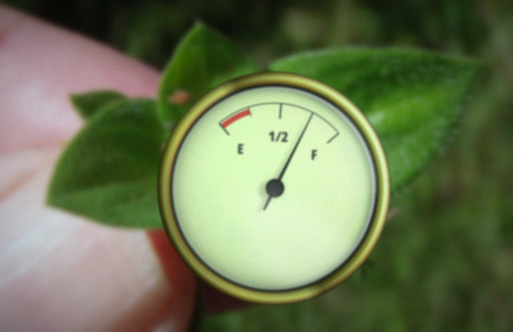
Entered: 0.75
